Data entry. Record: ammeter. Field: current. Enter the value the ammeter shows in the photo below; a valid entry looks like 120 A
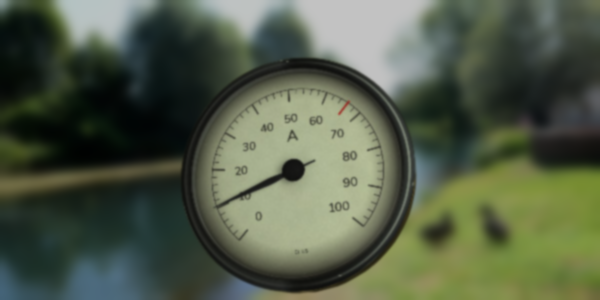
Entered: 10 A
